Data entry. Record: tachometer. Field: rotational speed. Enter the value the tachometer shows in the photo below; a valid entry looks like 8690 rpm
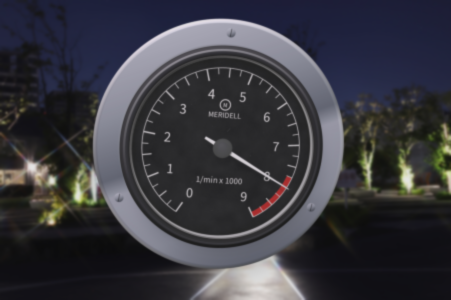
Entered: 8000 rpm
